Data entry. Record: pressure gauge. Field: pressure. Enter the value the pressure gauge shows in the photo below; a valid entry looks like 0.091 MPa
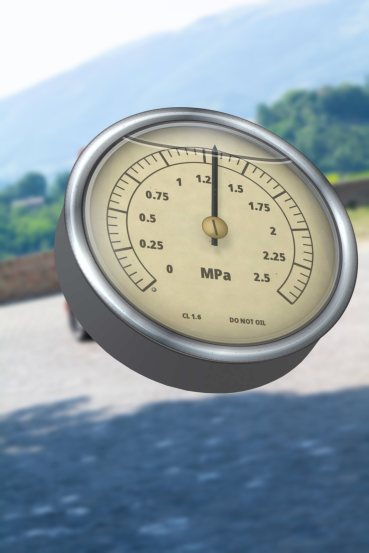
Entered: 1.3 MPa
